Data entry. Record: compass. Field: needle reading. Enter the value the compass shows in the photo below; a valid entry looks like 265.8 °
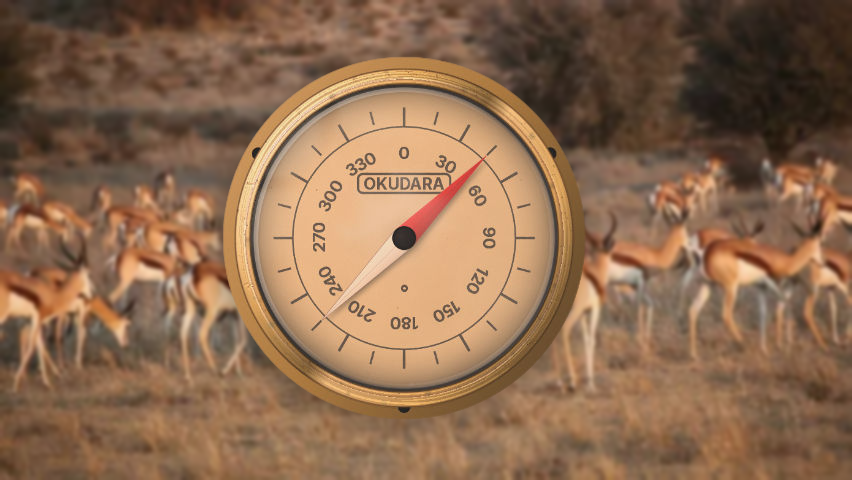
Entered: 45 °
